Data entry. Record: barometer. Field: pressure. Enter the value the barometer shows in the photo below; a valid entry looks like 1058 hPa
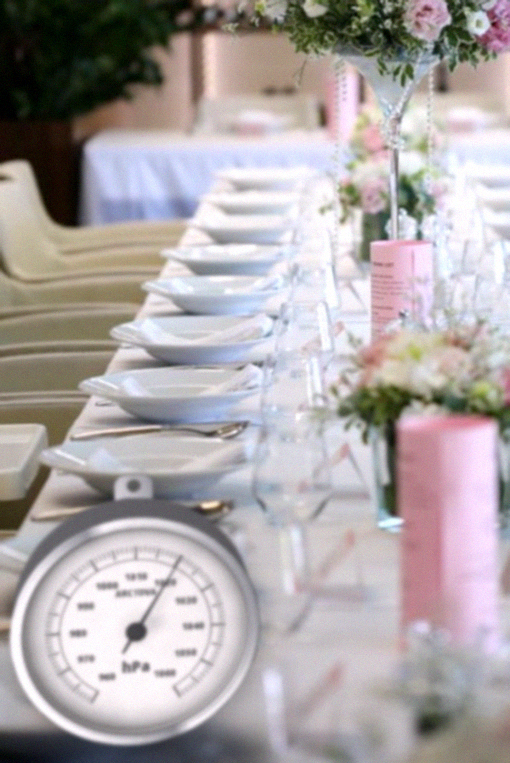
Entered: 1020 hPa
